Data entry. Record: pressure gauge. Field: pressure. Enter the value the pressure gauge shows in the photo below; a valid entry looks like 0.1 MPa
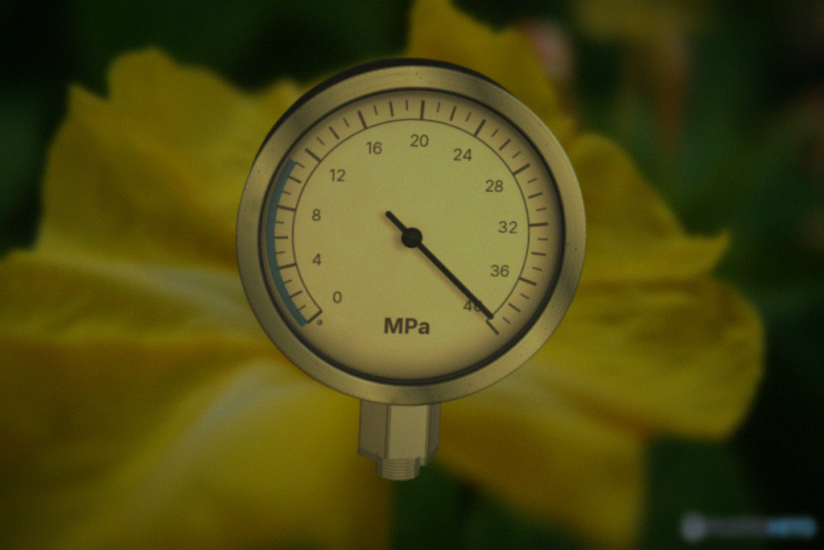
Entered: 39.5 MPa
